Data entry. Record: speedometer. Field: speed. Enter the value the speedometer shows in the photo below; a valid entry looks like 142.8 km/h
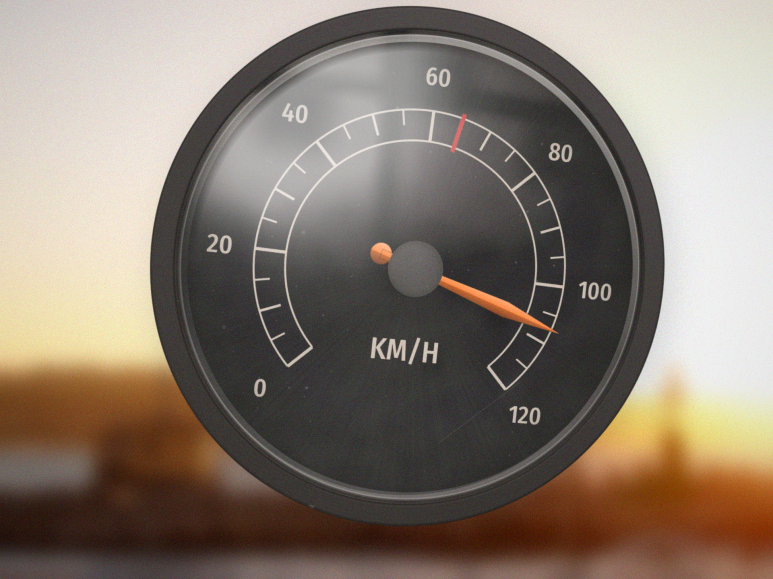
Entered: 107.5 km/h
